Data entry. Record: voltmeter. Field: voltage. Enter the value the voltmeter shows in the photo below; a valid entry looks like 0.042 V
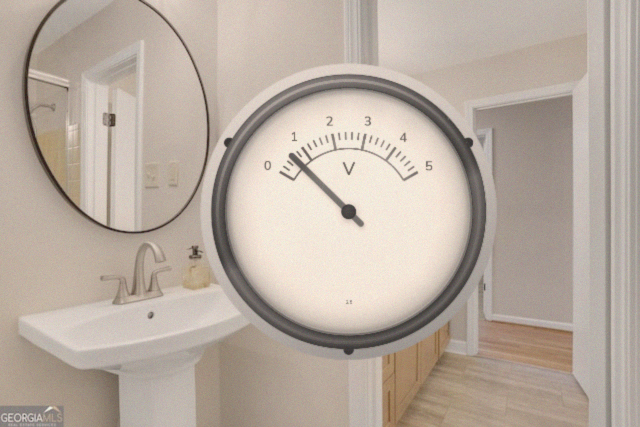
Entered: 0.6 V
